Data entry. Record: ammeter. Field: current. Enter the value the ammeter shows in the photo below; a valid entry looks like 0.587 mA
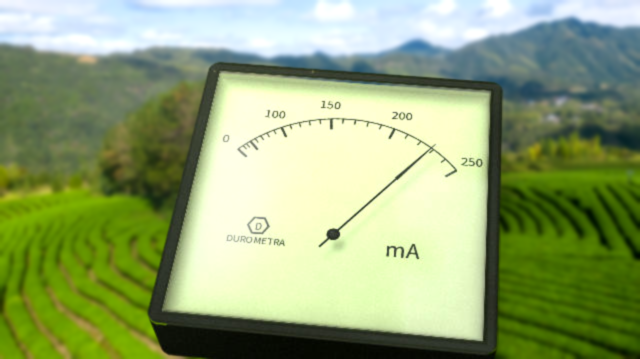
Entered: 230 mA
